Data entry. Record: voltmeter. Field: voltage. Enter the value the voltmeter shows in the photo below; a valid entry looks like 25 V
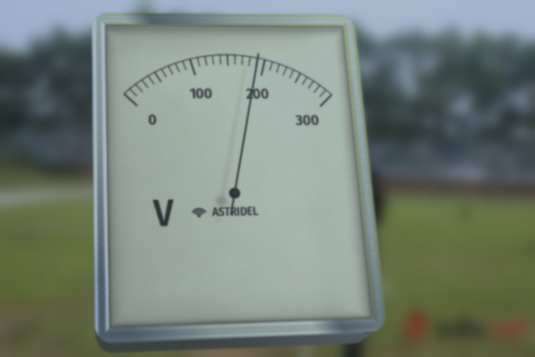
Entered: 190 V
